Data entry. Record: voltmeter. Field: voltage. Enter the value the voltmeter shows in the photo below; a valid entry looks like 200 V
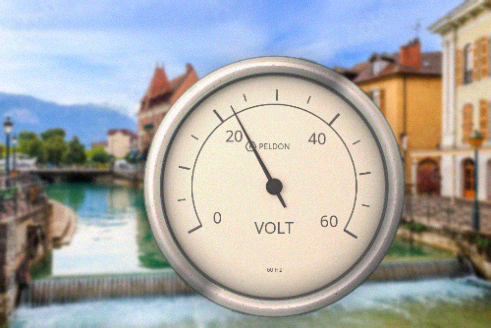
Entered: 22.5 V
